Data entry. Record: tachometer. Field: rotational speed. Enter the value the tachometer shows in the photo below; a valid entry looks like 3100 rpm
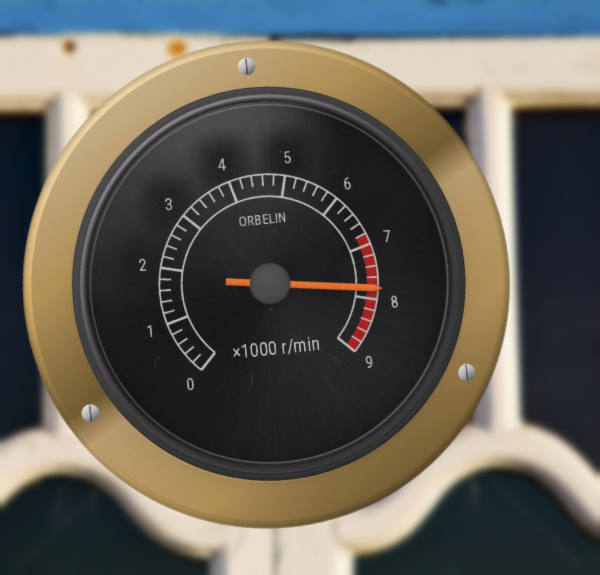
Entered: 7800 rpm
